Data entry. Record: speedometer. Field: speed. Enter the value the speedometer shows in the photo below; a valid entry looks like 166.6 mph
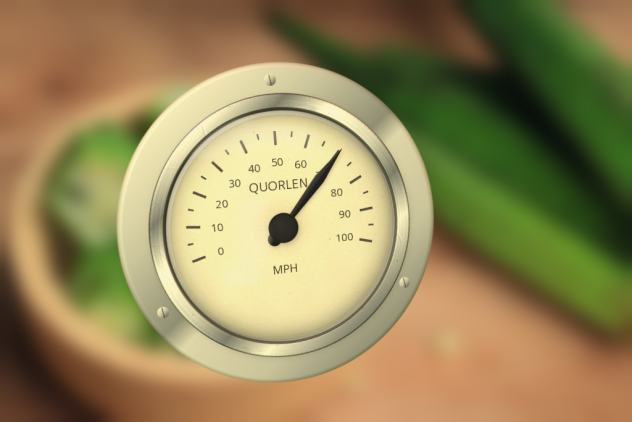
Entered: 70 mph
